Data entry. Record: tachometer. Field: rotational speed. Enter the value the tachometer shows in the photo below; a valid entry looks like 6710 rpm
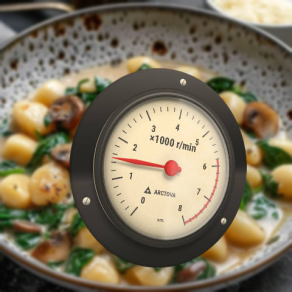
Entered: 1500 rpm
